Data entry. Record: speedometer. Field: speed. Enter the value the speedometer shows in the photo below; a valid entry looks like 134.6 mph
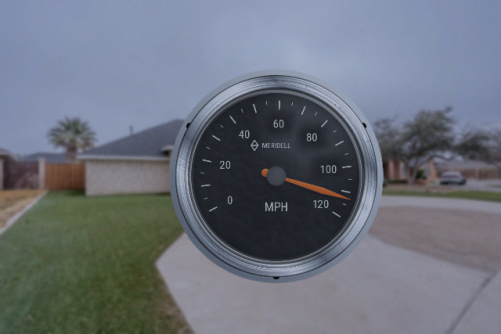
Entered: 112.5 mph
